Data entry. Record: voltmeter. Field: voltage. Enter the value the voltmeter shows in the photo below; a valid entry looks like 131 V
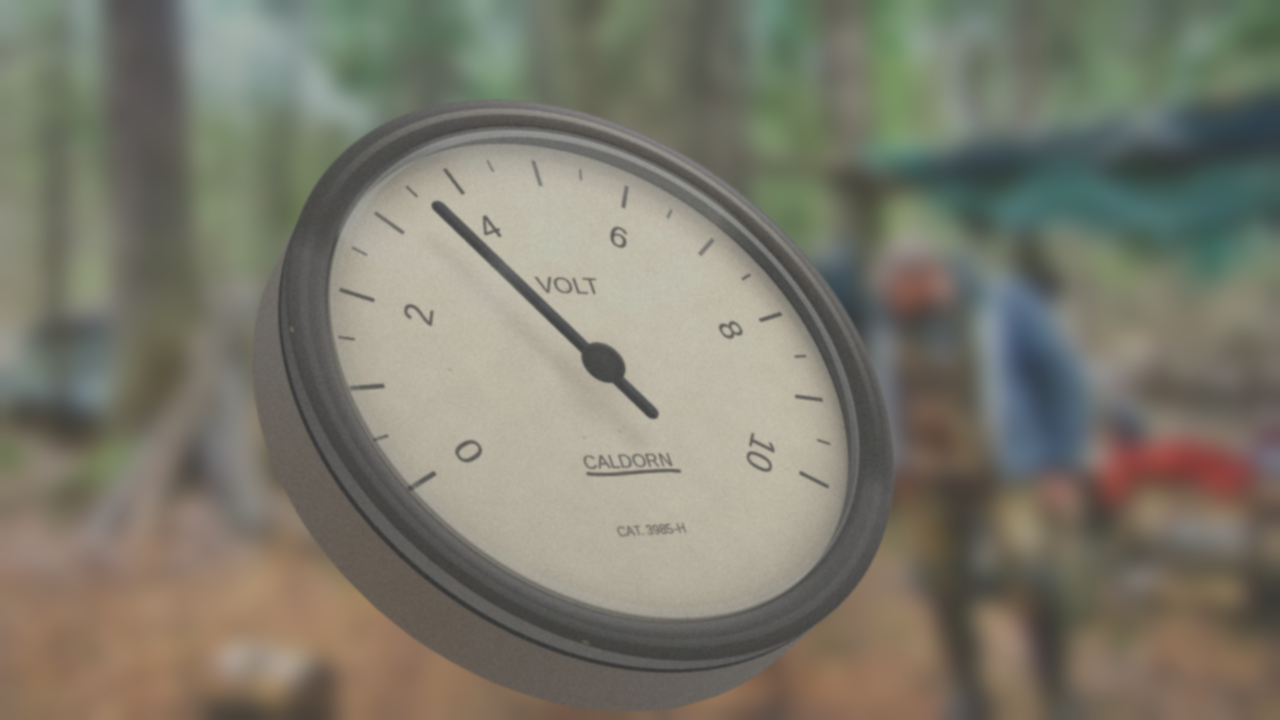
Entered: 3.5 V
